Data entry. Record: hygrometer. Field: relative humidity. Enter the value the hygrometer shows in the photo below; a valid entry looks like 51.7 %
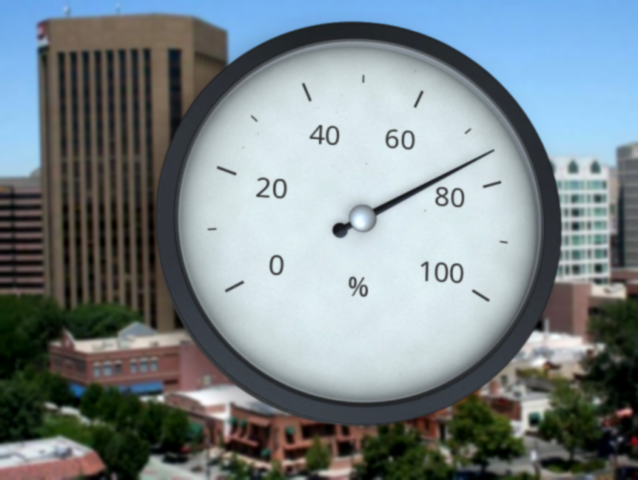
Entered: 75 %
